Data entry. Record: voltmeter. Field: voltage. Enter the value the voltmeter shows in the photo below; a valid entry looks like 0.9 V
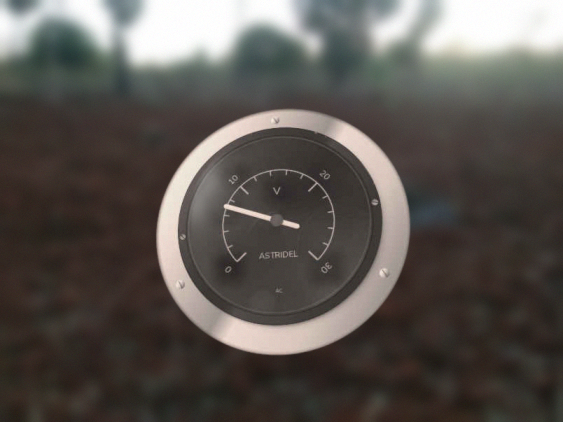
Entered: 7 V
